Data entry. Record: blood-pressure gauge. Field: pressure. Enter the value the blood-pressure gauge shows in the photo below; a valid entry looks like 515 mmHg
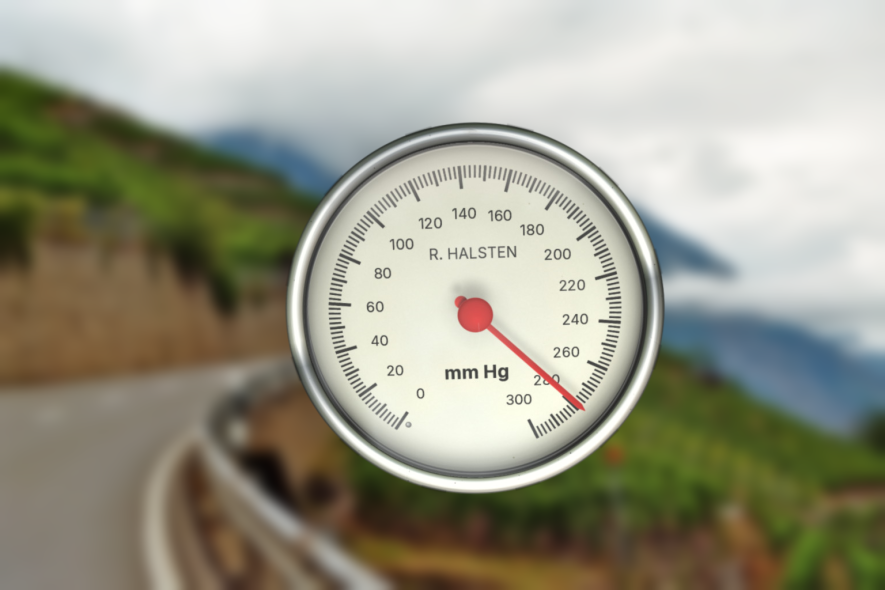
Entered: 278 mmHg
